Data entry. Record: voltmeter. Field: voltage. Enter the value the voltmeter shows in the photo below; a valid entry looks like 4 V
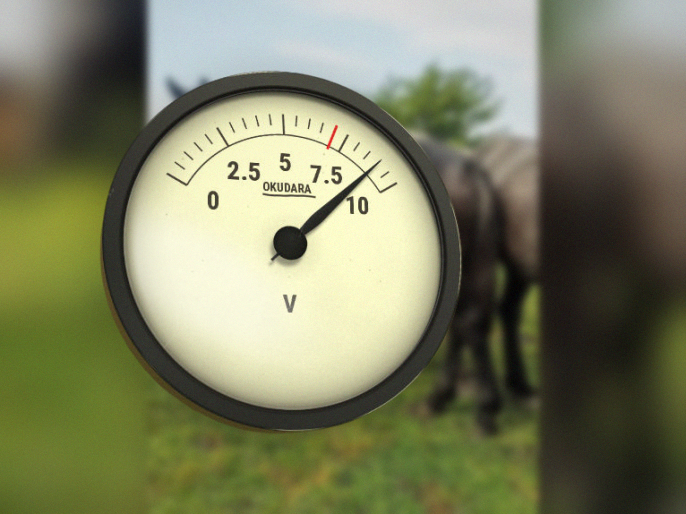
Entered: 9 V
